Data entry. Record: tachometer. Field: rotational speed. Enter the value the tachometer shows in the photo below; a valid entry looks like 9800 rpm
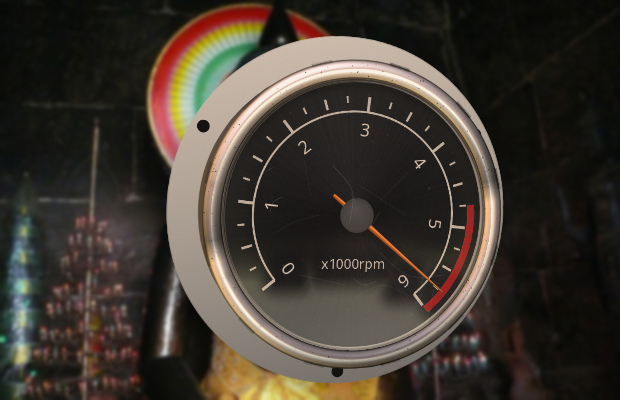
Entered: 5750 rpm
